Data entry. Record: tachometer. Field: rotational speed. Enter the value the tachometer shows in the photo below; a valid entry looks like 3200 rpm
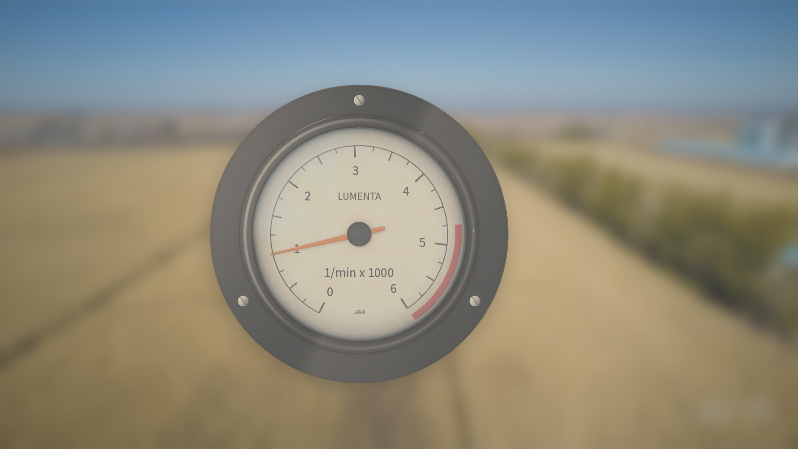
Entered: 1000 rpm
